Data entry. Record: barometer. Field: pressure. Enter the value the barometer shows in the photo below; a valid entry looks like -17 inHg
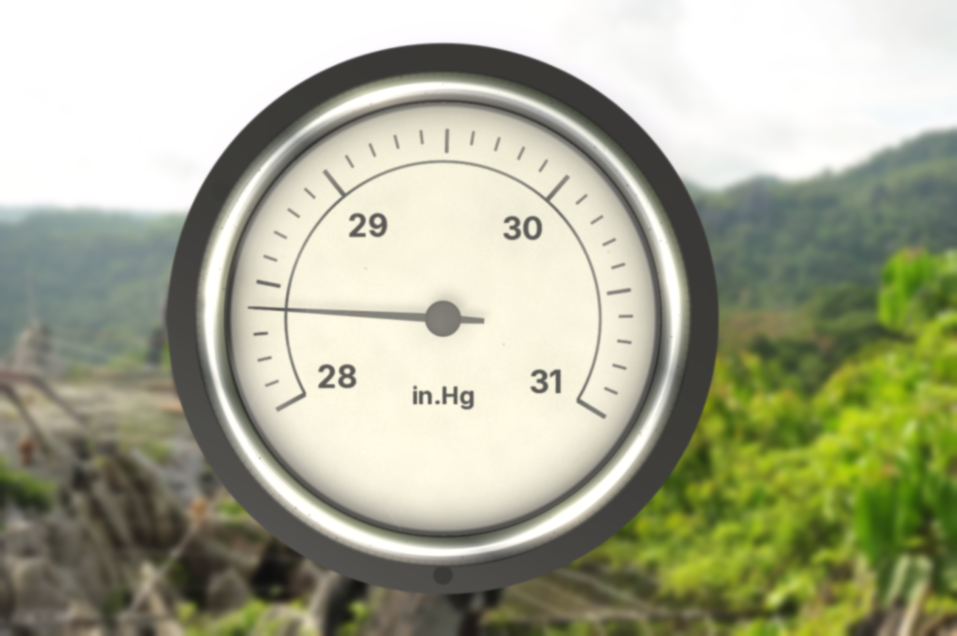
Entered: 28.4 inHg
